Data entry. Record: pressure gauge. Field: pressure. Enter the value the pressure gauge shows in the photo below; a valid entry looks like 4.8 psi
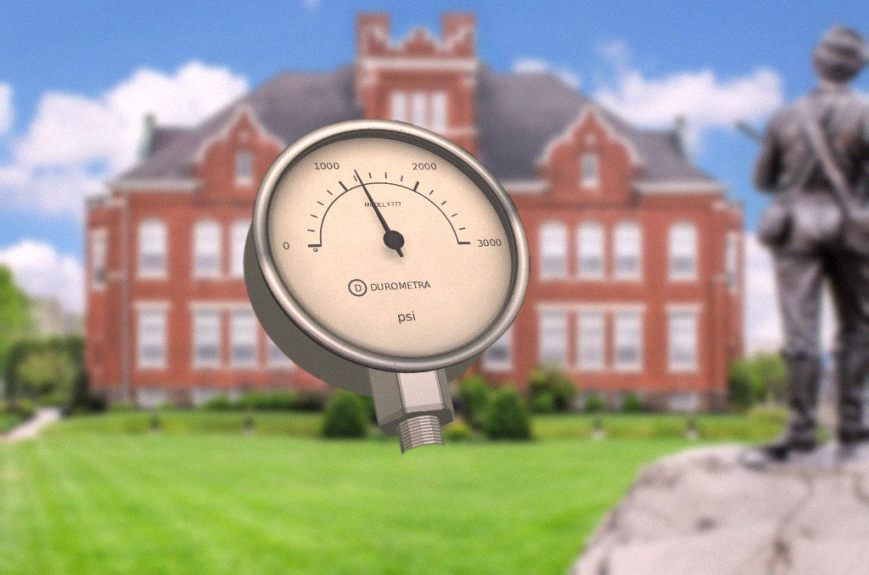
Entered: 1200 psi
